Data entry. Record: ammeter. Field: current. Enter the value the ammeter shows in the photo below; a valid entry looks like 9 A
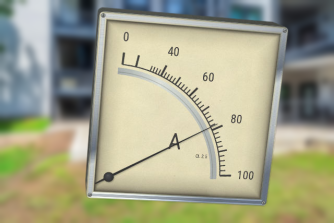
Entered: 78 A
